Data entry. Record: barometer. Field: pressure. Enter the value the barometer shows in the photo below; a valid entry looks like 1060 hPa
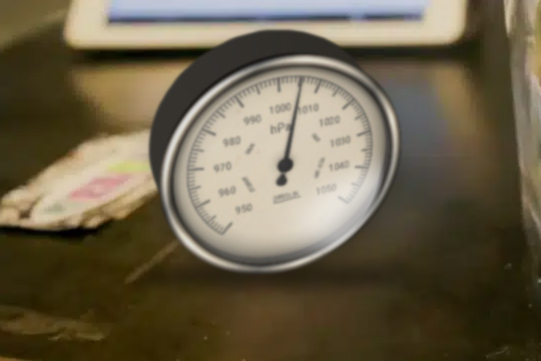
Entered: 1005 hPa
